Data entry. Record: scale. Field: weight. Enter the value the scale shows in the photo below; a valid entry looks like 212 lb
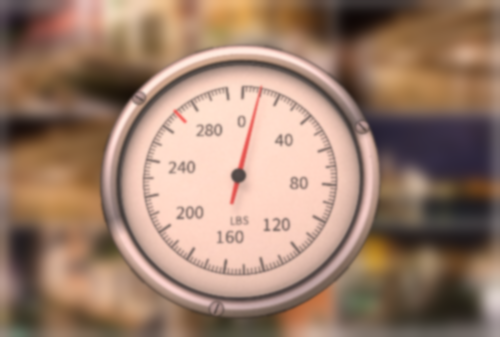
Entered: 10 lb
